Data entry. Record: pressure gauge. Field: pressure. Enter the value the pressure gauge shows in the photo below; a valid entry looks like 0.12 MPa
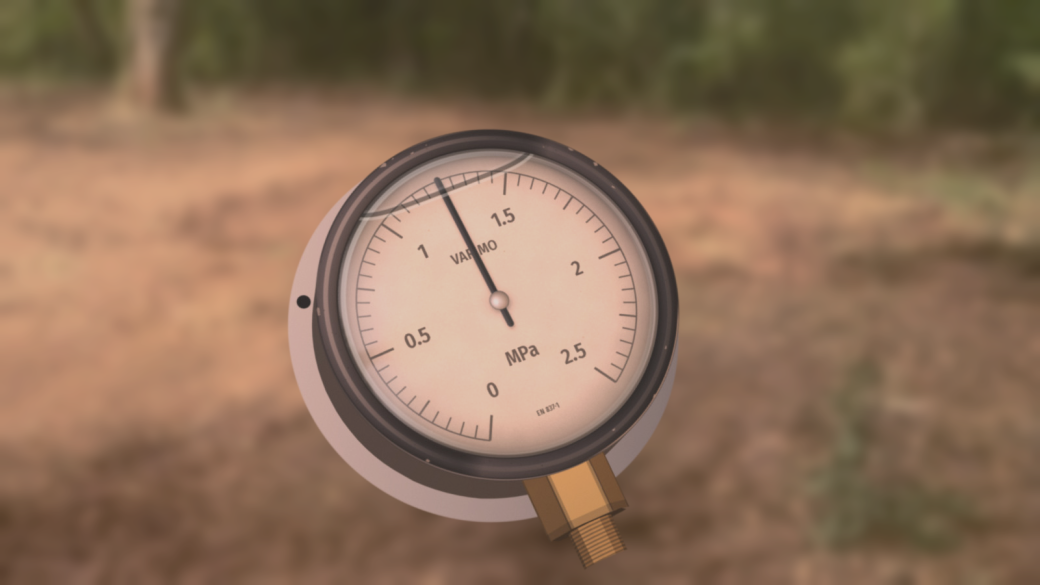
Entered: 1.25 MPa
